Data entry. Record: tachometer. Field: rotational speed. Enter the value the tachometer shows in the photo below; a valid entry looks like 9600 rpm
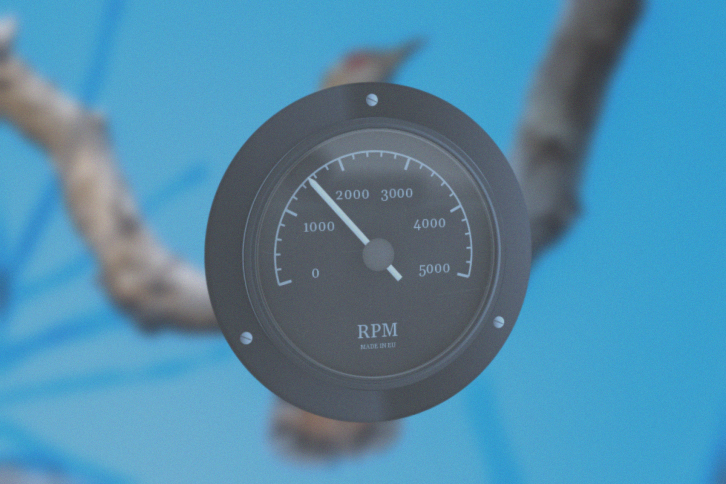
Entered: 1500 rpm
